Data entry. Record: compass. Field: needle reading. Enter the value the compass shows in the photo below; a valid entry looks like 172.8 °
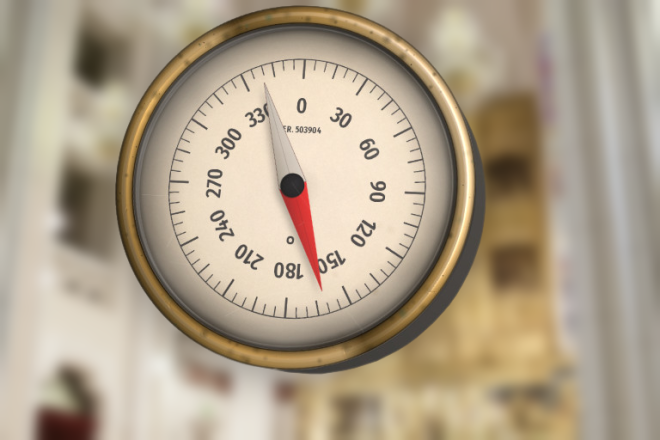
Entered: 160 °
